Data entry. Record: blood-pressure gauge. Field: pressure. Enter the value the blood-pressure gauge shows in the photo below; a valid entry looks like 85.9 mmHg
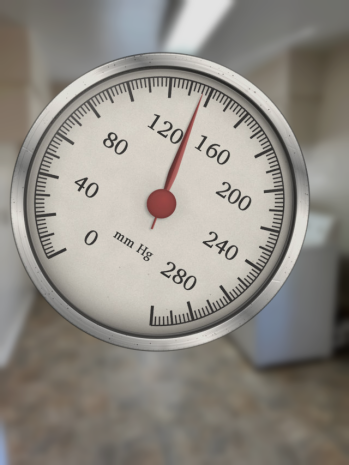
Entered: 136 mmHg
